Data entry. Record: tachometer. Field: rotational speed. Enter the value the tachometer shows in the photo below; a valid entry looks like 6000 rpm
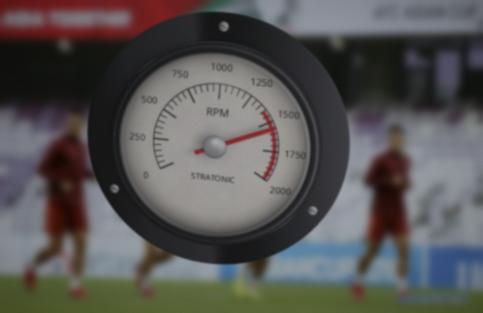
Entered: 1550 rpm
